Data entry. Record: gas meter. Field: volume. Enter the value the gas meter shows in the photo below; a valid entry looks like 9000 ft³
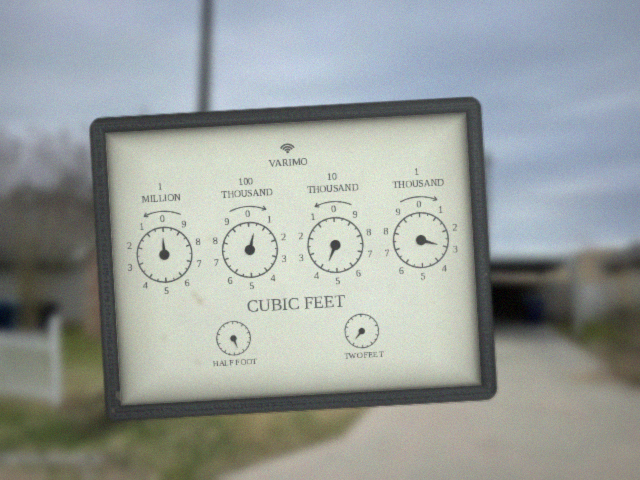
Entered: 4300 ft³
